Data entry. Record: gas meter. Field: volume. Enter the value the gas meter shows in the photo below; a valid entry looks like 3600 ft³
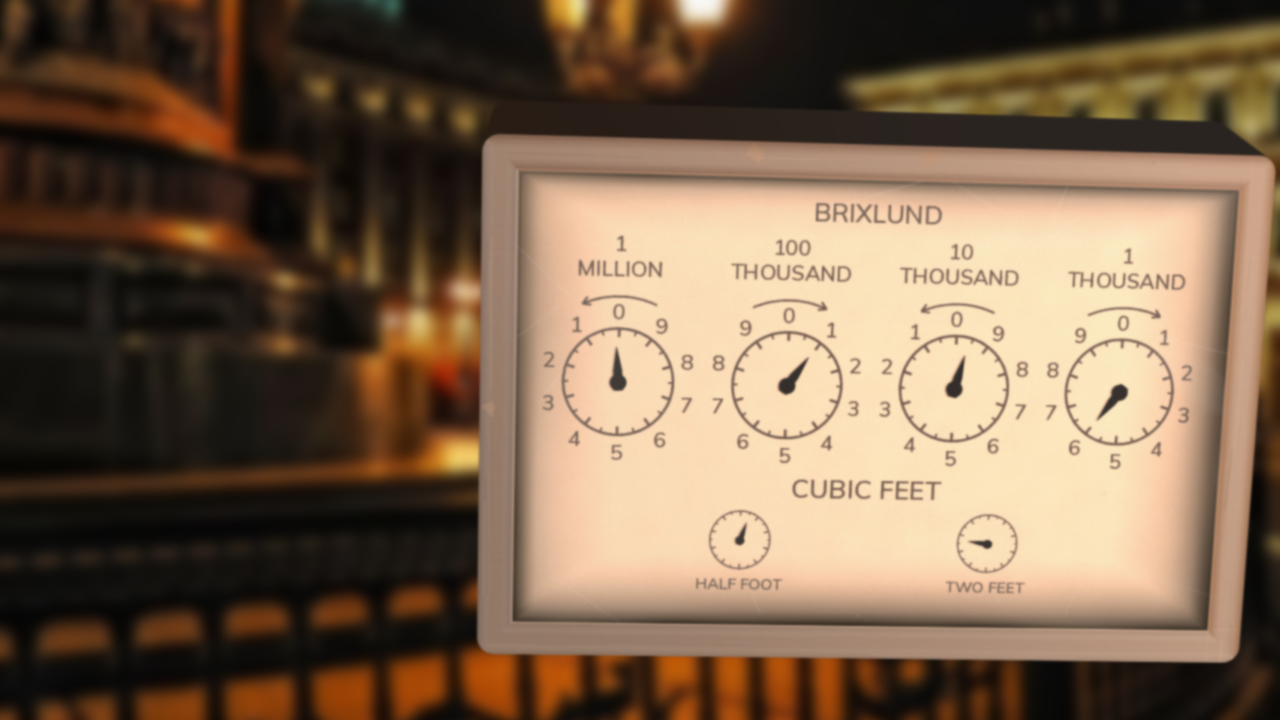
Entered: 9600 ft³
